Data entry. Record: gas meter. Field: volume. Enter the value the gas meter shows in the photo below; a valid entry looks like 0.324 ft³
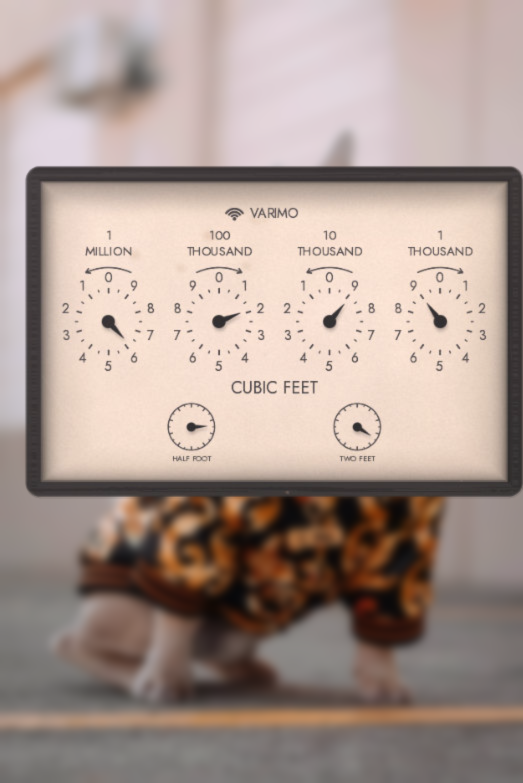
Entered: 618900 ft³
